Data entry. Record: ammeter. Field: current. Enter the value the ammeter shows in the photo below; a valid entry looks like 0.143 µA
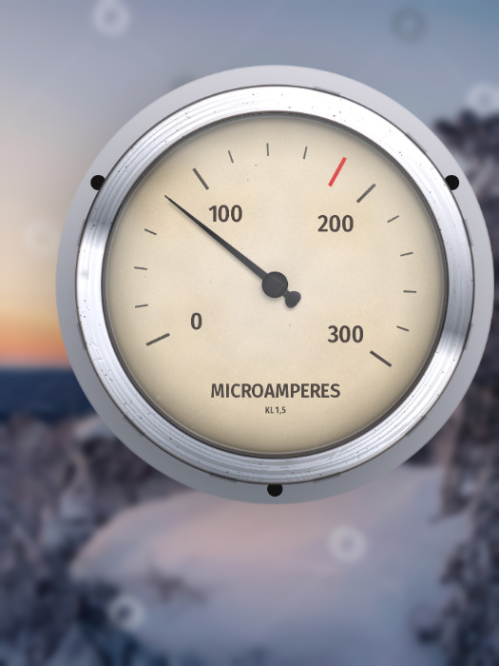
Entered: 80 µA
